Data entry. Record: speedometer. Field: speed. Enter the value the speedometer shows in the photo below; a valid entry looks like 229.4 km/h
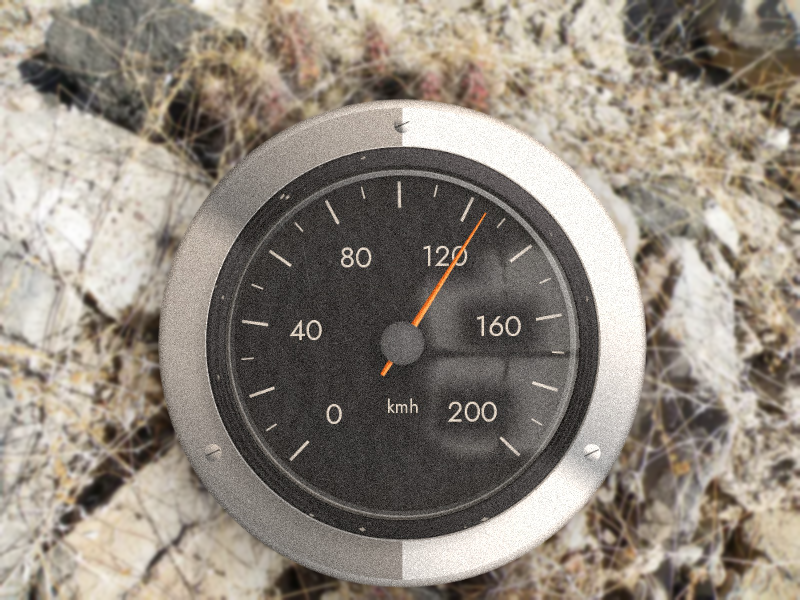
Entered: 125 km/h
